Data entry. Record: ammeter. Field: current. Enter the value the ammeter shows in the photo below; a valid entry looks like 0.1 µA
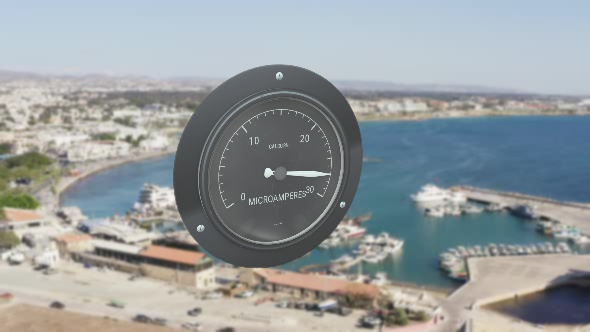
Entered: 27 µA
